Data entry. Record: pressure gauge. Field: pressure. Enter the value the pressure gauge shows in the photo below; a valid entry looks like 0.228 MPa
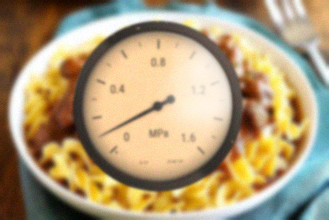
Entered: 0.1 MPa
